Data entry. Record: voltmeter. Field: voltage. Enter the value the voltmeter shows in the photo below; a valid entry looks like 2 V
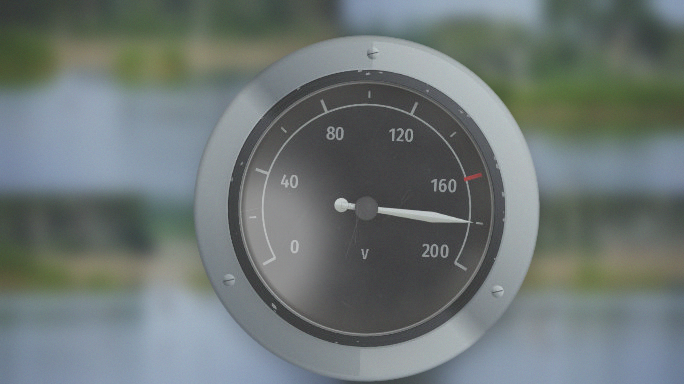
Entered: 180 V
